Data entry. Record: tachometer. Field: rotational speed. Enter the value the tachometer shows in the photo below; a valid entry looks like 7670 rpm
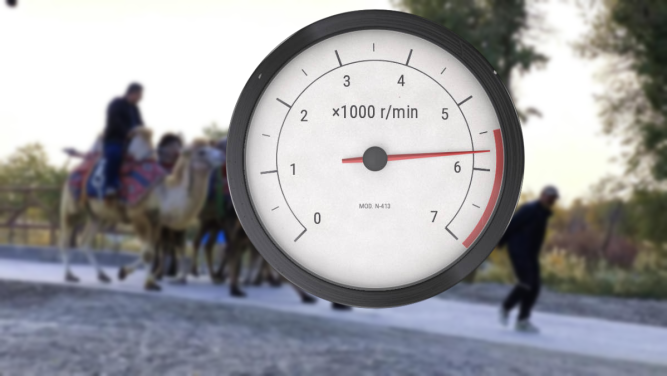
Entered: 5750 rpm
